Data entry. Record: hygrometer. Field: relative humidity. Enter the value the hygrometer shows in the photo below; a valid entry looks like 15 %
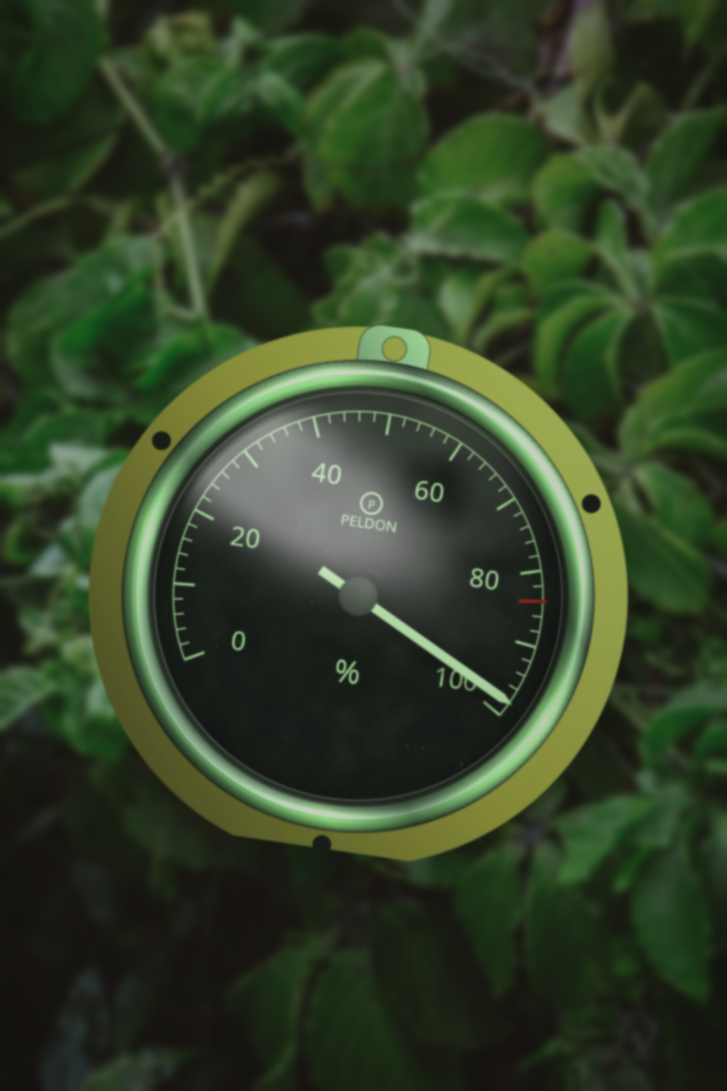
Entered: 98 %
